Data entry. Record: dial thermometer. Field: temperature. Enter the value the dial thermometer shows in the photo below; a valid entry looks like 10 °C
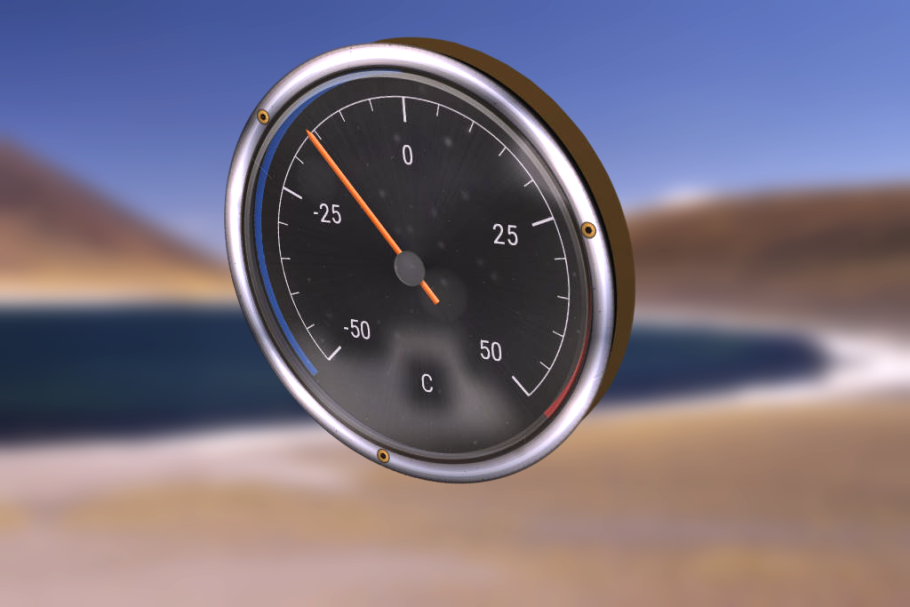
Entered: -15 °C
